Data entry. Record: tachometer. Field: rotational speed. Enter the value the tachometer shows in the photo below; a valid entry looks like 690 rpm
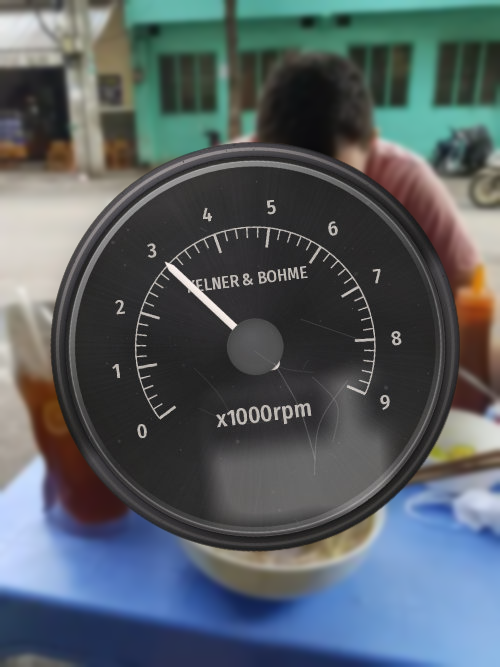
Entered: 3000 rpm
